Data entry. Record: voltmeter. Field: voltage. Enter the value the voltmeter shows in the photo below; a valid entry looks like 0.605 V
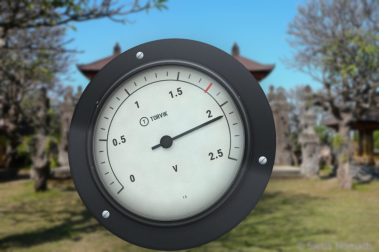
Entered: 2.1 V
